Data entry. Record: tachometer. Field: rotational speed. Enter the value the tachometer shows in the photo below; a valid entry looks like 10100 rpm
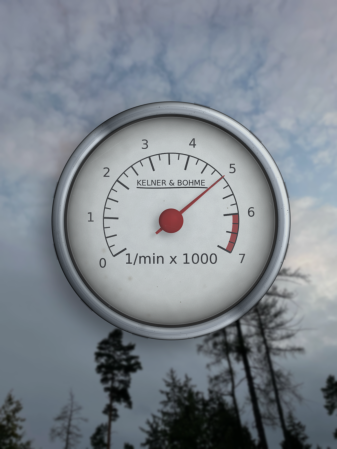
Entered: 5000 rpm
